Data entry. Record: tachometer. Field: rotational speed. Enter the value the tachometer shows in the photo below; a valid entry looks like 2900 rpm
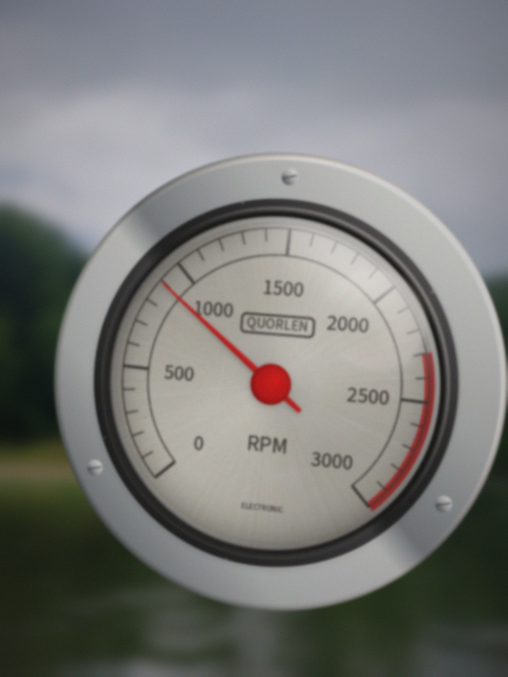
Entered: 900 rpm
